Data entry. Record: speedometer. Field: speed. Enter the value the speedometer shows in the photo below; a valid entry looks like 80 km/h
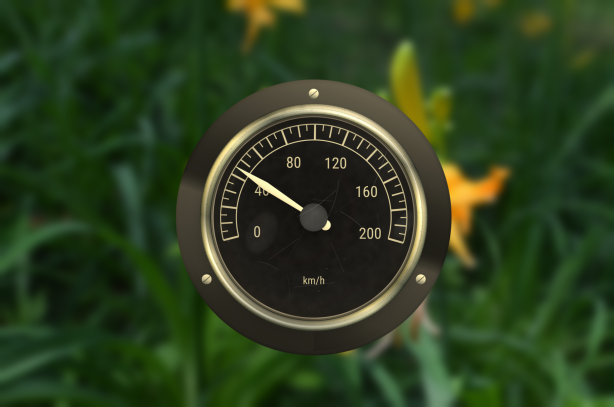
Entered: 45 km/h
